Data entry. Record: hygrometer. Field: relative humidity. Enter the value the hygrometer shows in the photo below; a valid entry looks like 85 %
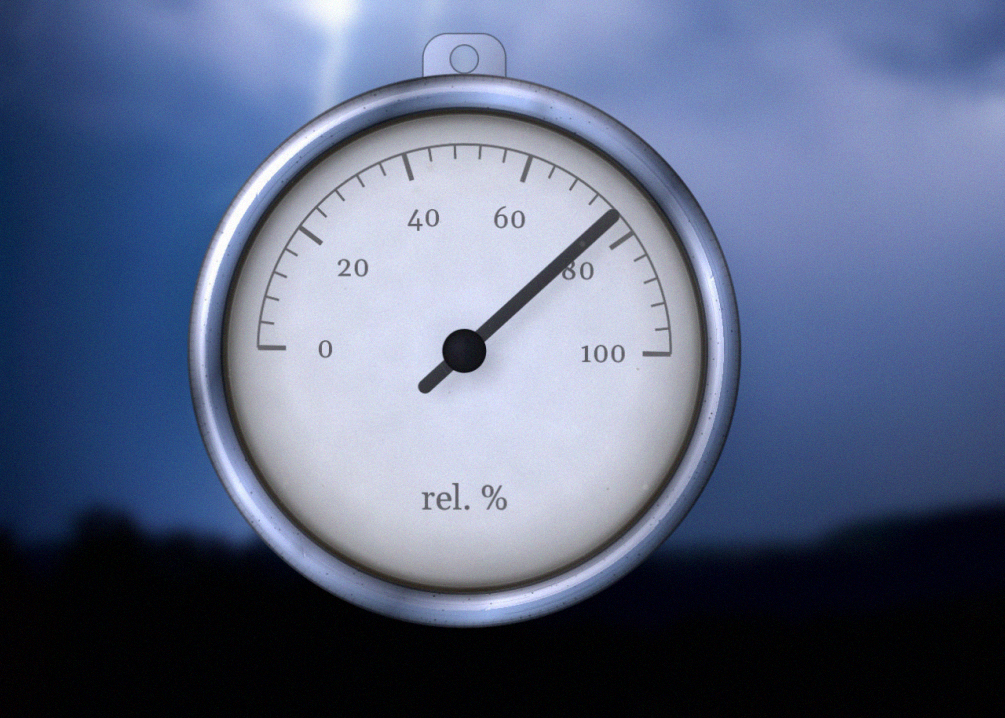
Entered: 76 %
